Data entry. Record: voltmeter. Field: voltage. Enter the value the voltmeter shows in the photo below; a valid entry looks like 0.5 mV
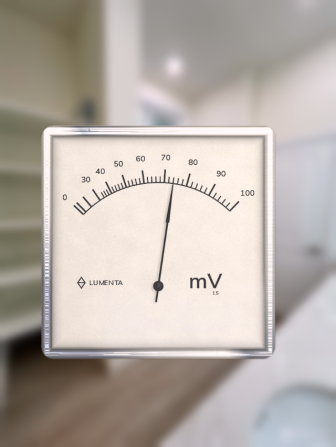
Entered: 74 mV
